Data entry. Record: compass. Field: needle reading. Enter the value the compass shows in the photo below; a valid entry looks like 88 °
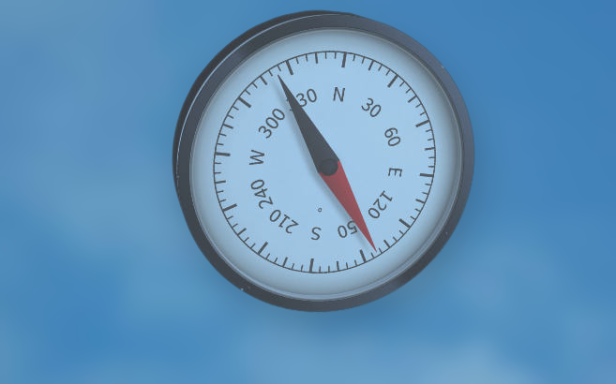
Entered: 142.5 °
